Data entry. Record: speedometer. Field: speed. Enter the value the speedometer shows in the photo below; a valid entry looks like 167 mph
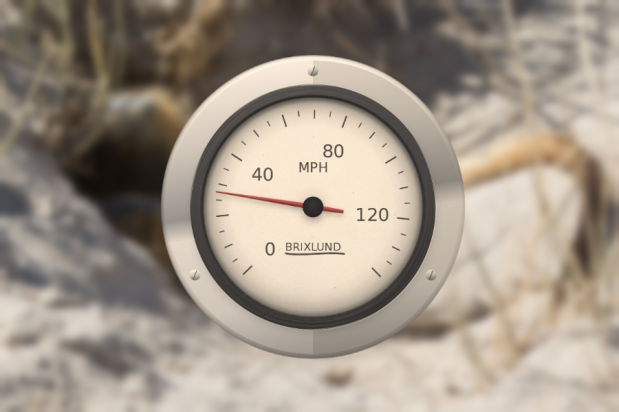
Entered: 27.5 mph
